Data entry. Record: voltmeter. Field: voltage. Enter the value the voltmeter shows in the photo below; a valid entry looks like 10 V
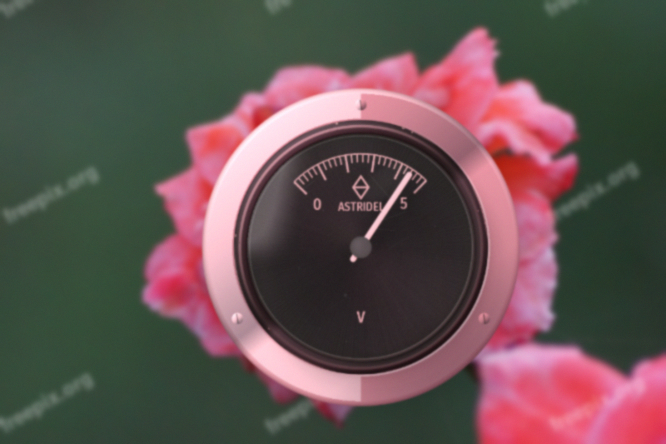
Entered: 4.4 V
